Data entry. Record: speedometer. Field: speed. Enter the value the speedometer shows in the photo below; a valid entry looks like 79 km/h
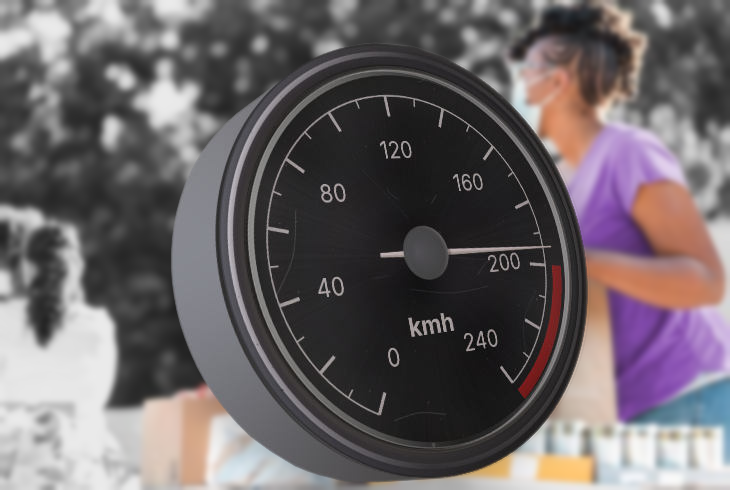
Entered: 195 km/h
